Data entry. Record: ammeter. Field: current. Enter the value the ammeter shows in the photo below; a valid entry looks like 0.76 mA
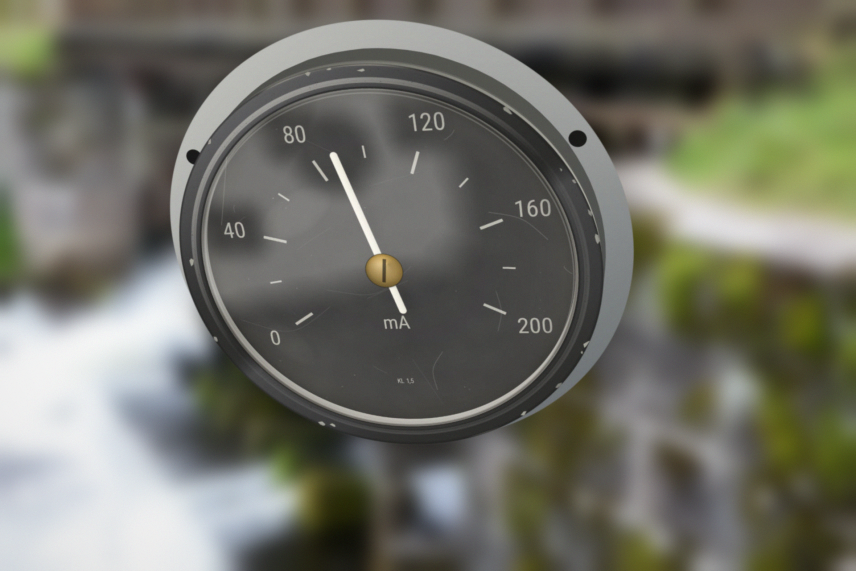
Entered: 90 mA
